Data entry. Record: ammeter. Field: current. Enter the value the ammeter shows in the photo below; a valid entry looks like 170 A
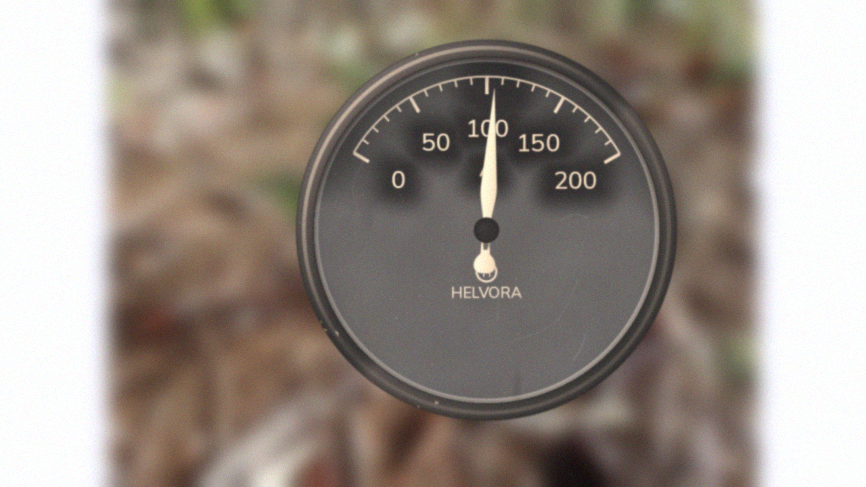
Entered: 105 A
